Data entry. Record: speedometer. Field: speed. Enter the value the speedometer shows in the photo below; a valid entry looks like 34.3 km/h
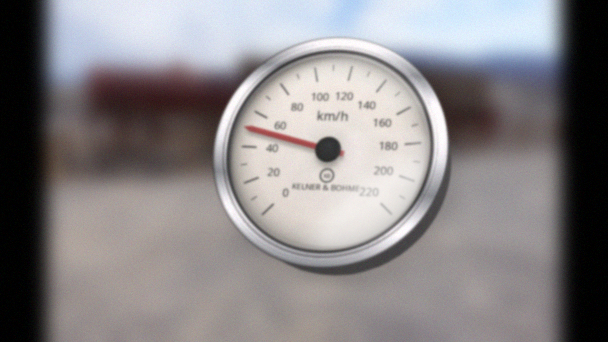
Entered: 50 km/h
